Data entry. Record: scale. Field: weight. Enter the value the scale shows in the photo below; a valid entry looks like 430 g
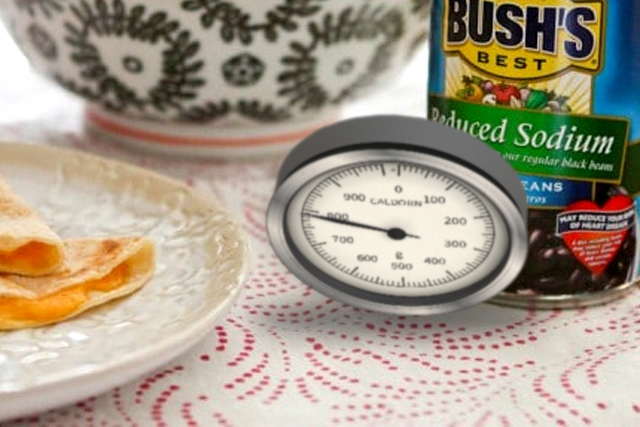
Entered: 800 g
